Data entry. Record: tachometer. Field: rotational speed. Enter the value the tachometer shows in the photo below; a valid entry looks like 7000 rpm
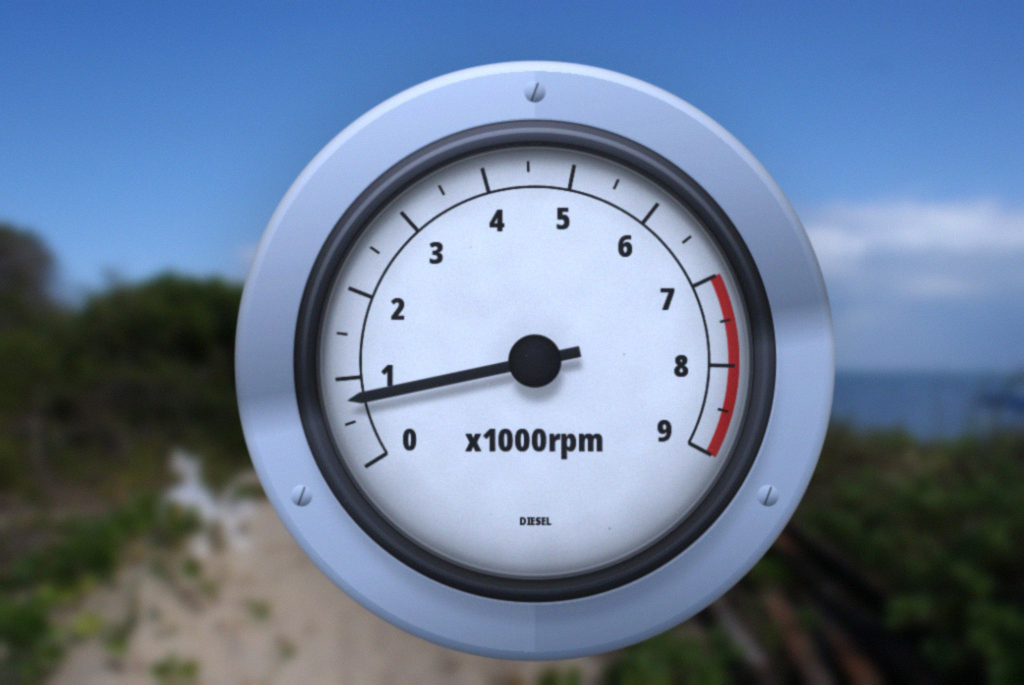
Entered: 750 rpm
